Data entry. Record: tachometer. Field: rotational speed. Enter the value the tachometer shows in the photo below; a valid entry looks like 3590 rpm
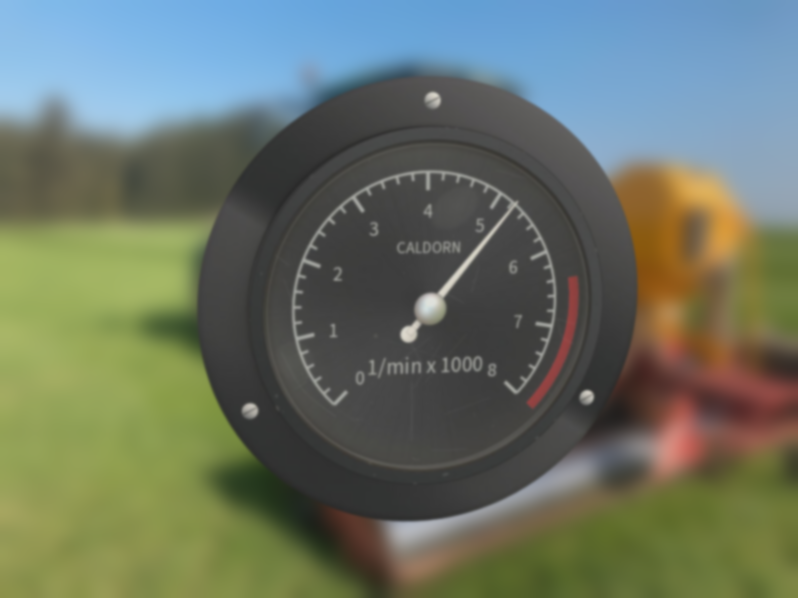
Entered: 5200 rpm
